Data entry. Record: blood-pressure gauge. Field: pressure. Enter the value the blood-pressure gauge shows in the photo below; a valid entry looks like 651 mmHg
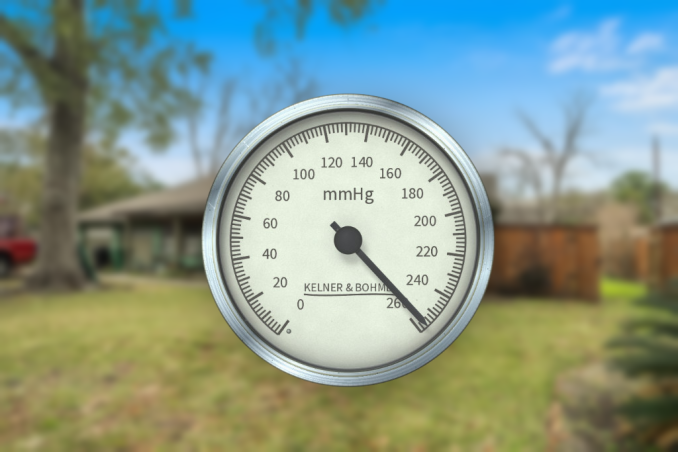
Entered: 256 mmHg
